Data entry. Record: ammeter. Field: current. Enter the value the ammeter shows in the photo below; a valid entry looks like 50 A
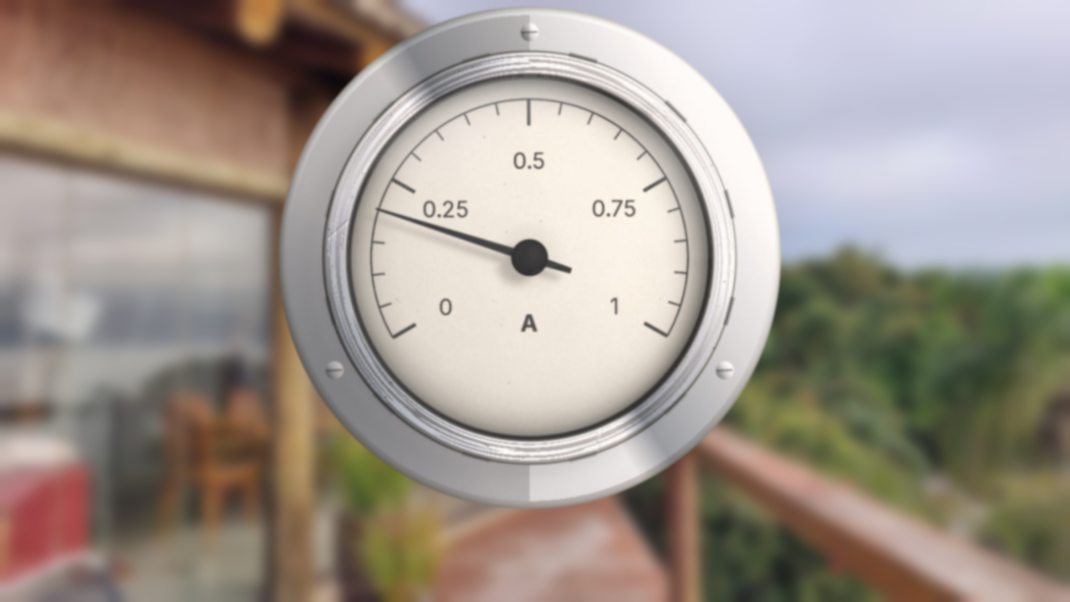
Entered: 0.2 A
